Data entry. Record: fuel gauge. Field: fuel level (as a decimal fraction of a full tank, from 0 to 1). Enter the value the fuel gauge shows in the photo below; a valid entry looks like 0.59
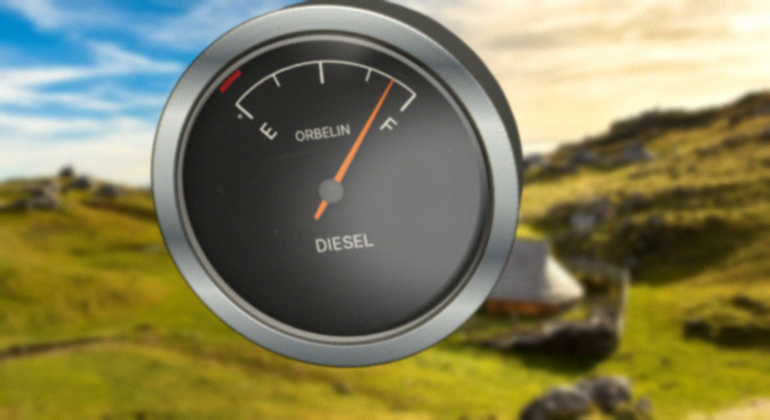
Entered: 0.875
